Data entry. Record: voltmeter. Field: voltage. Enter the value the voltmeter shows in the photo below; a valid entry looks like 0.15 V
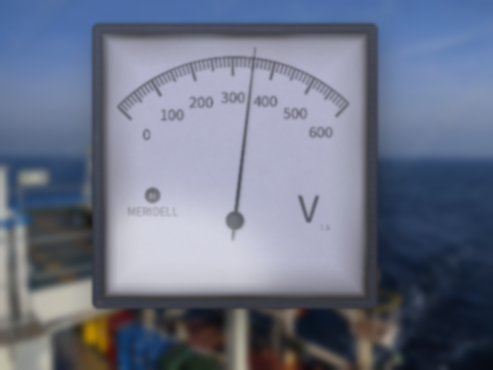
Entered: 350 V
